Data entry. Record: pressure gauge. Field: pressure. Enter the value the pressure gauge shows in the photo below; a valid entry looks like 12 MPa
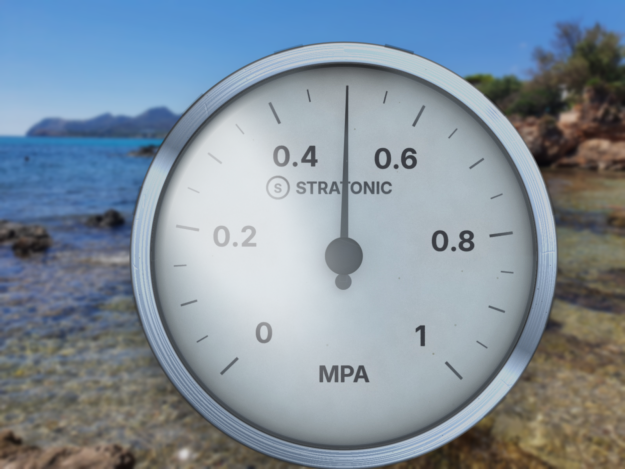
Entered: 0.5 MPa
